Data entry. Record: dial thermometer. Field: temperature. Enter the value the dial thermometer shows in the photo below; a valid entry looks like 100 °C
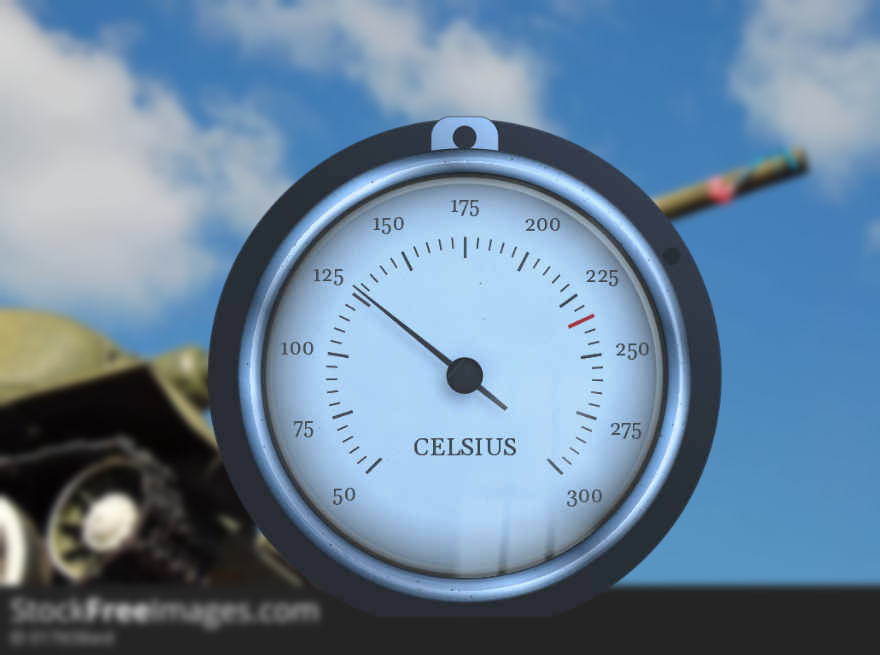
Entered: 127.5 °C
